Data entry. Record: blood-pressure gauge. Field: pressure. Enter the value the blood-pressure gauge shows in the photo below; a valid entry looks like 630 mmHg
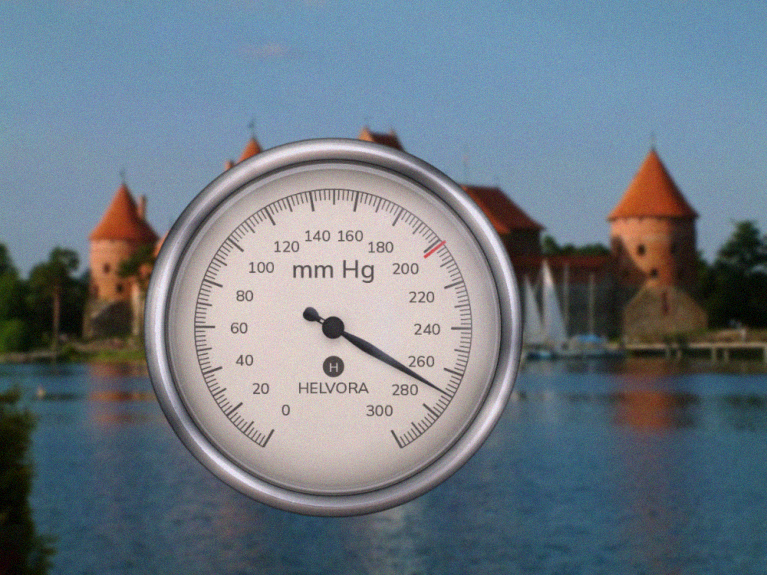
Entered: 270 mmHg
